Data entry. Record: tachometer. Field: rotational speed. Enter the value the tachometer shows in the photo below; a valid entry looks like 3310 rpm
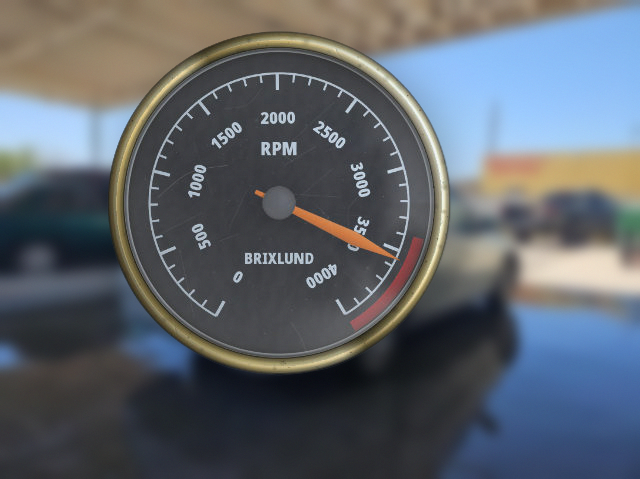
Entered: 3550 rpm
